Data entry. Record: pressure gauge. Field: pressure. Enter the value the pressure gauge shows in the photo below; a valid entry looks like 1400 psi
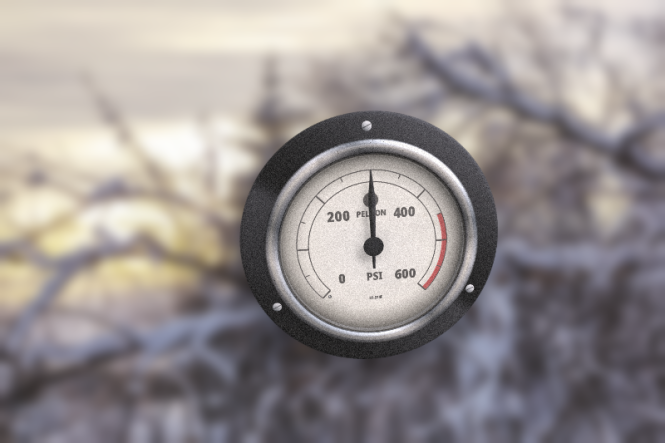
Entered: 300 psi
